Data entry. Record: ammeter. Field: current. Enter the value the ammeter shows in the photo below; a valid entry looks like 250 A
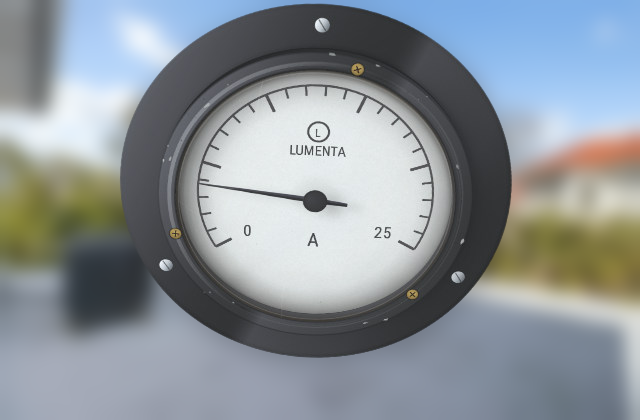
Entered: 4 A
